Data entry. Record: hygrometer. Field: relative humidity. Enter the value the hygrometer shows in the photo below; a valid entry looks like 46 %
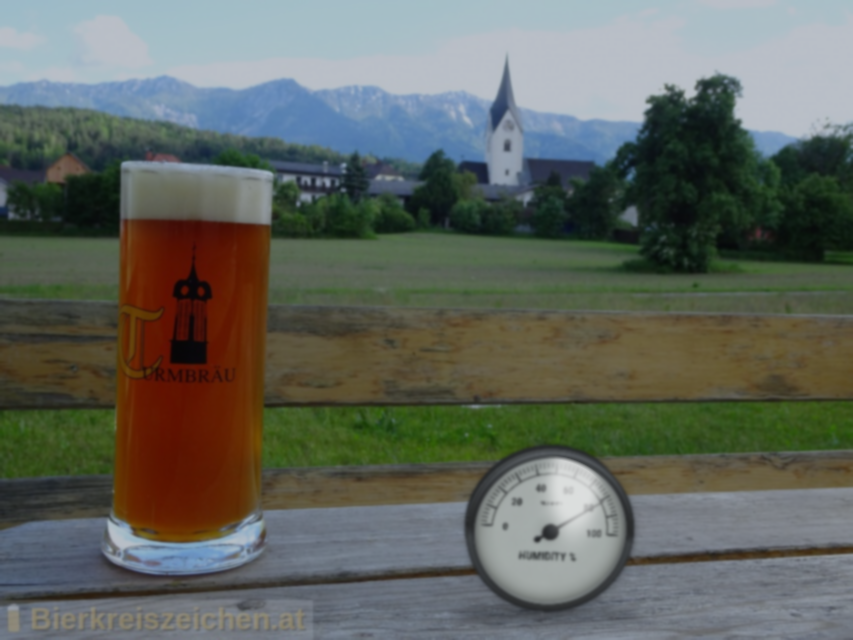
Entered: 80 %
